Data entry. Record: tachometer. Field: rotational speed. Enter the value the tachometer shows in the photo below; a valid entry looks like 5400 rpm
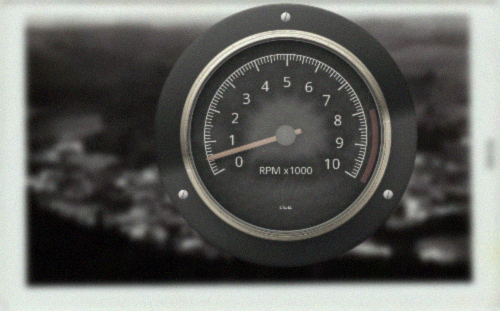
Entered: 500 rpm
